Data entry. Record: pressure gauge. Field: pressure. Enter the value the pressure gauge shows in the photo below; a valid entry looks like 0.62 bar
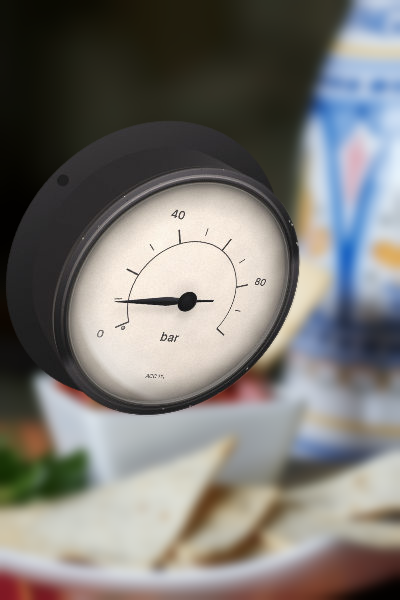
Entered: 10 bar
